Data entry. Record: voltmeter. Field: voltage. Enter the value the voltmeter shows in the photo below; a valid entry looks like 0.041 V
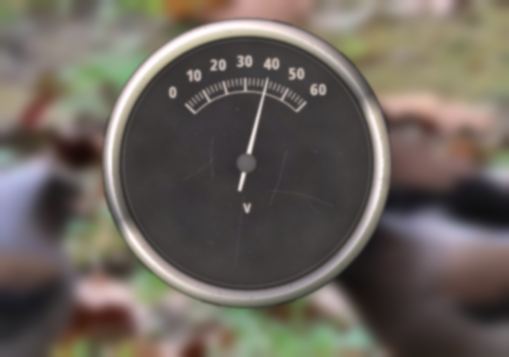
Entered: 40 V
